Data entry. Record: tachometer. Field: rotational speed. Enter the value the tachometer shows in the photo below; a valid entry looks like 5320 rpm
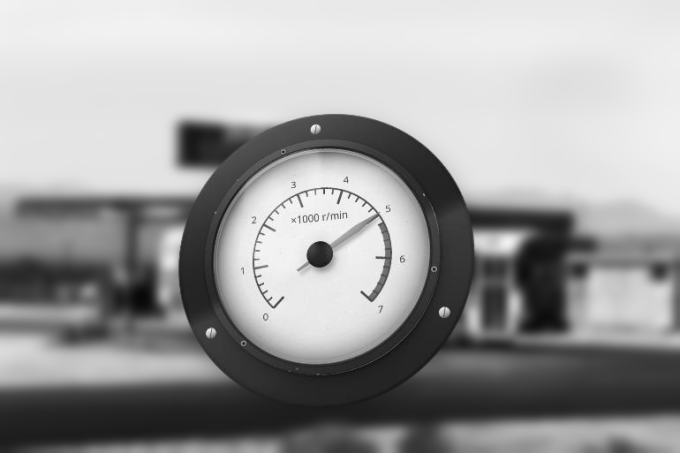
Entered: 5000 rpm
